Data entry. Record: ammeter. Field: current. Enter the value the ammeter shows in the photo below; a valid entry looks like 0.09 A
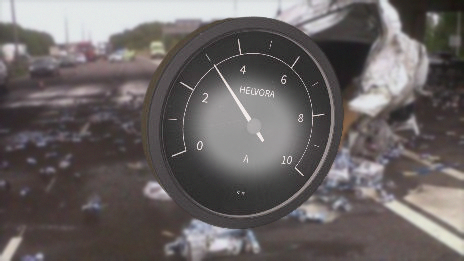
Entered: 3 A
